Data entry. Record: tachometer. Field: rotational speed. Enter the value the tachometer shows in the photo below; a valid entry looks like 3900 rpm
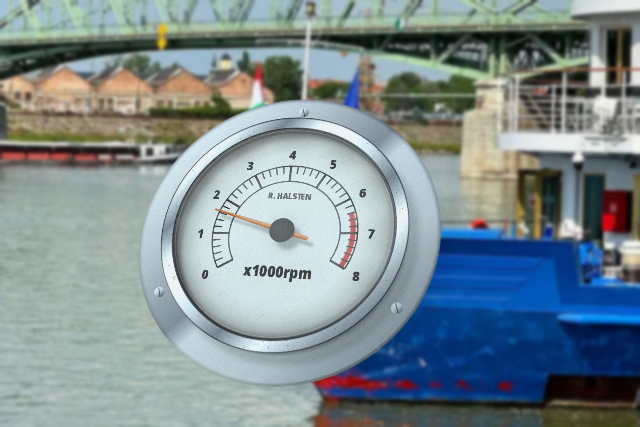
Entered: 1600 rpm
